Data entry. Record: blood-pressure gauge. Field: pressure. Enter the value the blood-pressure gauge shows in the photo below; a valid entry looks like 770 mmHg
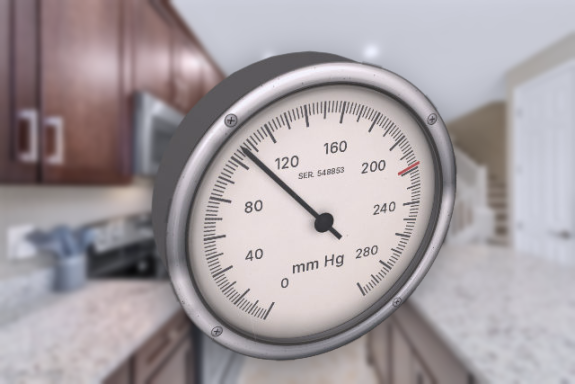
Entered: 106 mmHg
